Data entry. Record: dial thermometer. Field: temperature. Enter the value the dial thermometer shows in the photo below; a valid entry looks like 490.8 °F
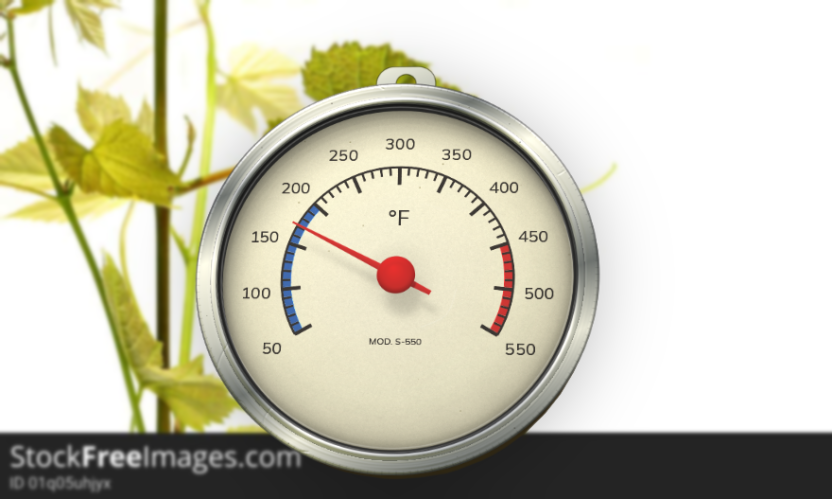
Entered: 170 °F
